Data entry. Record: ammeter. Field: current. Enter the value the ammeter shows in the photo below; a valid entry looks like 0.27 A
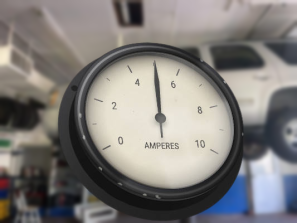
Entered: 5 A
